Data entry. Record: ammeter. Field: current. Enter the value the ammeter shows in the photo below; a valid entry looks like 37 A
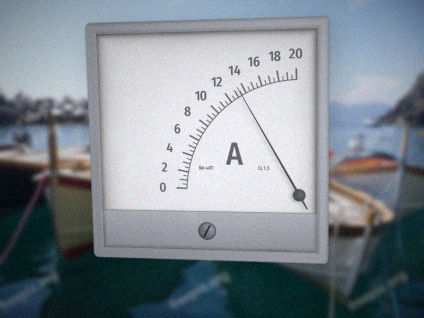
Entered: 13.5 A
